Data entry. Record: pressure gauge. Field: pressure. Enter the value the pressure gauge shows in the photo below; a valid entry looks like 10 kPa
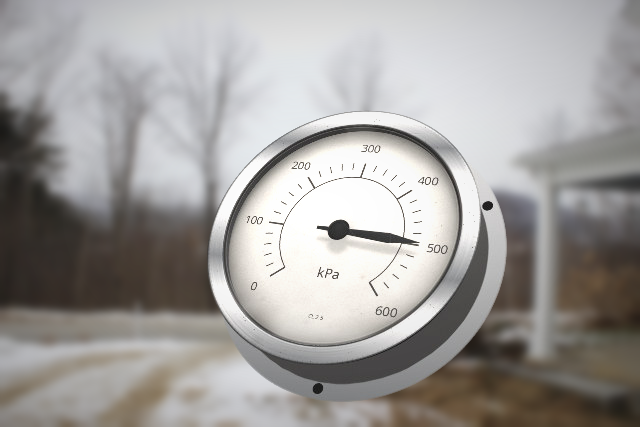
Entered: 500 kPa
